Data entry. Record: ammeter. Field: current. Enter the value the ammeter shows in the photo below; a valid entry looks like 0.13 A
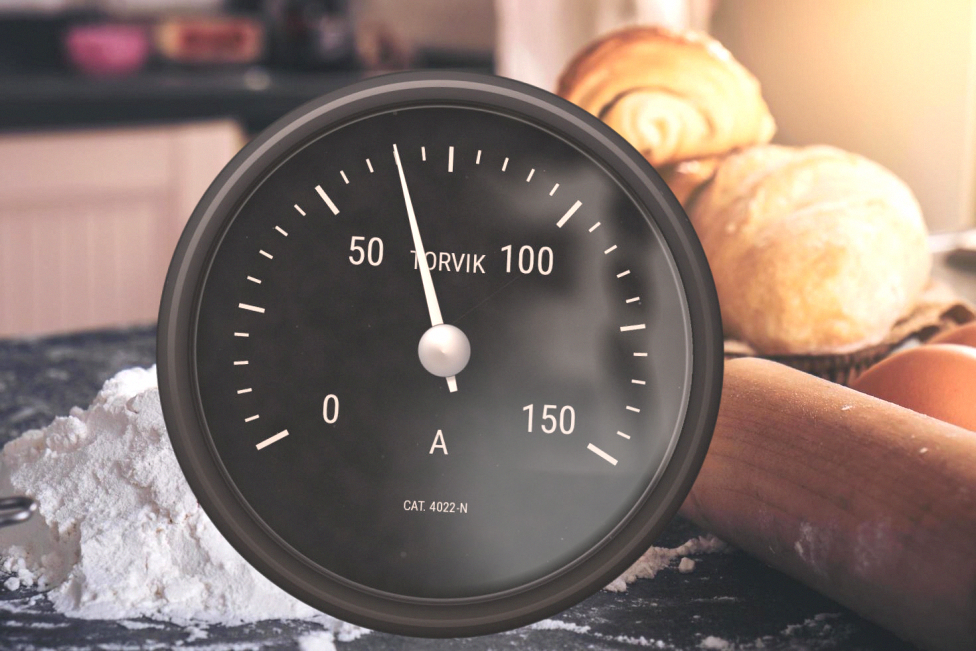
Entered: 65 A
